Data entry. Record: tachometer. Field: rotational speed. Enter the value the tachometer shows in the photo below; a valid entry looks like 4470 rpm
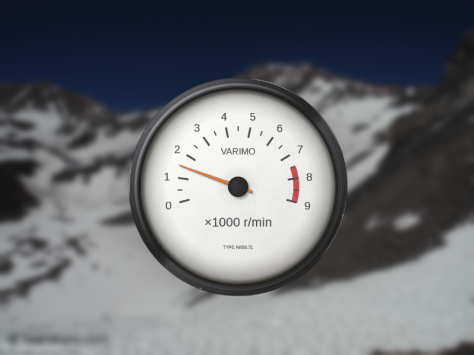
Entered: 1500 rpm
